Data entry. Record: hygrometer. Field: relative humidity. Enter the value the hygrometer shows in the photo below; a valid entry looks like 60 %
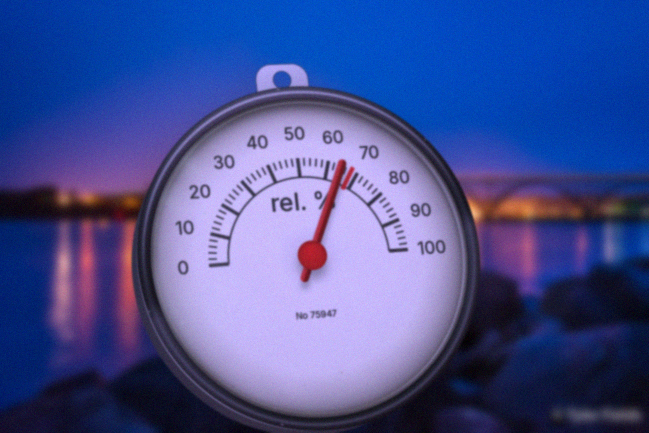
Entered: 64 %
